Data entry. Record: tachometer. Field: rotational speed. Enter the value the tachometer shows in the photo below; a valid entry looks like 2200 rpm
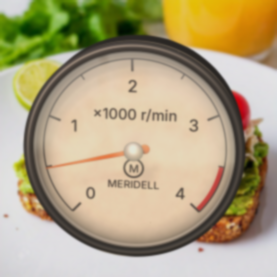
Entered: 500 rpm
